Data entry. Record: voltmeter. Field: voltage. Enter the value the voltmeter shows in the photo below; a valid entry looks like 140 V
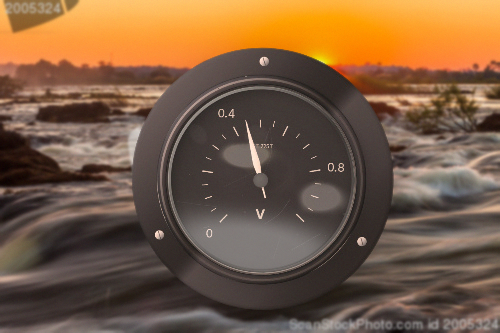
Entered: 0.45 V
